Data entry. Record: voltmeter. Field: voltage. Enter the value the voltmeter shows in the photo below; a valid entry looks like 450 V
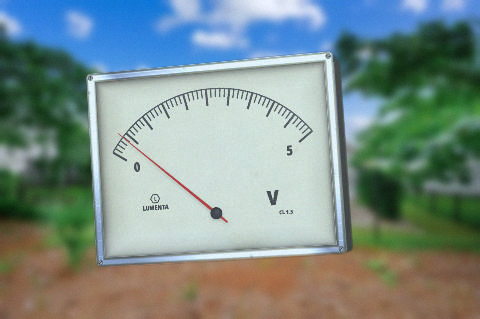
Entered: 0.4 V
